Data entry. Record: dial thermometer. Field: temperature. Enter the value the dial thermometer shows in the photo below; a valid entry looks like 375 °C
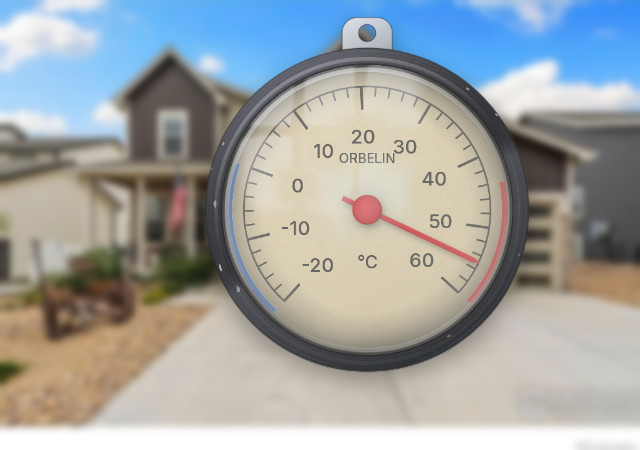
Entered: 55 °C
